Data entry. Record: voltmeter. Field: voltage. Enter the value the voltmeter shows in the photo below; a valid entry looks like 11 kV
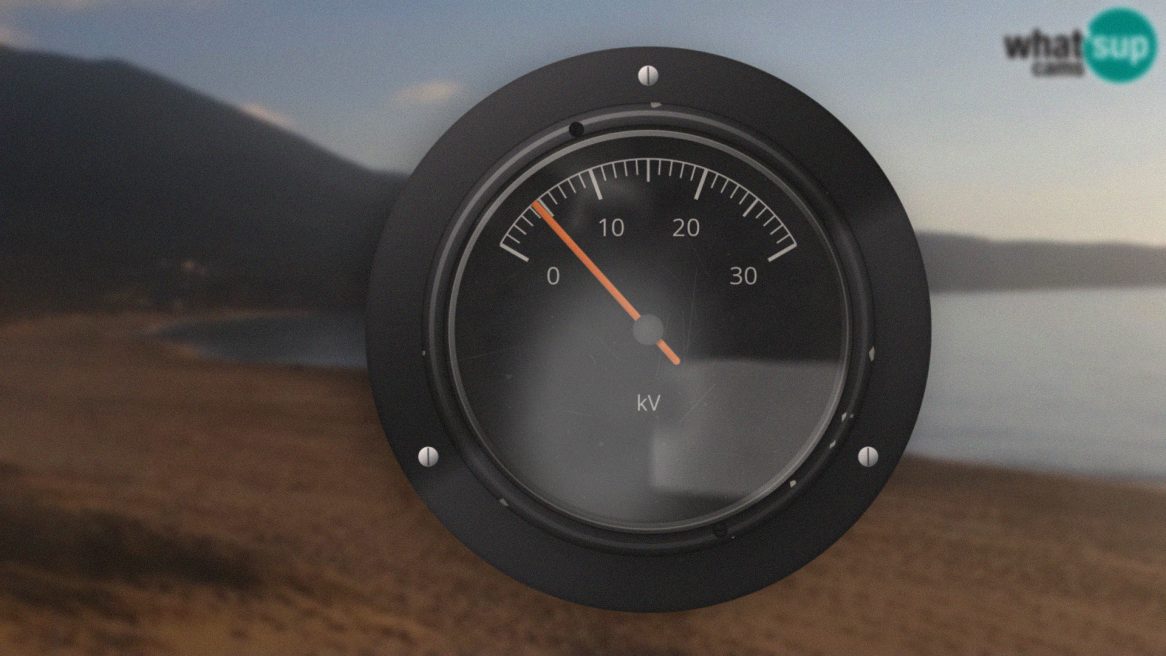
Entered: 4.5 kV
